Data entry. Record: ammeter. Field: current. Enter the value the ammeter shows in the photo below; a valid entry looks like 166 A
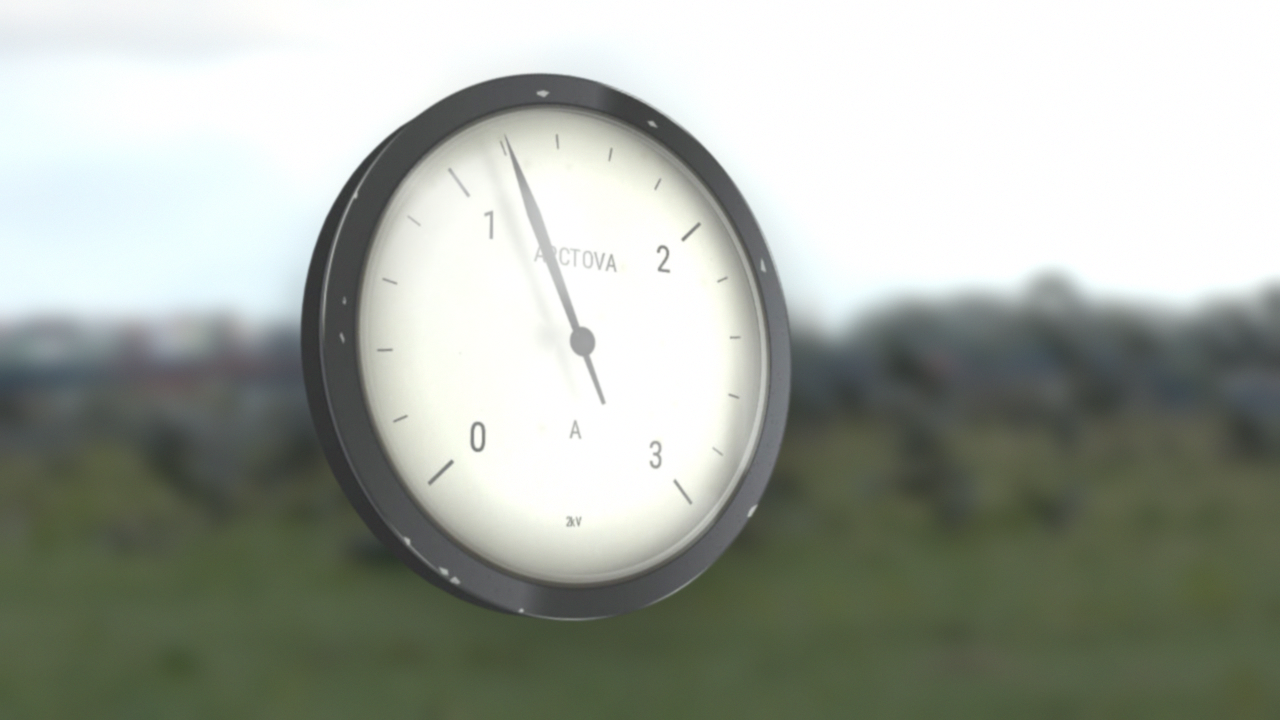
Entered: 1.2 A
